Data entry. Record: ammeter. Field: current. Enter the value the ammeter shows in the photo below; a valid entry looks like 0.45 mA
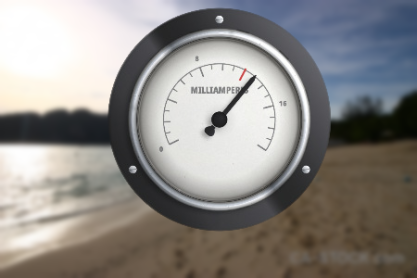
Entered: 13 mA
